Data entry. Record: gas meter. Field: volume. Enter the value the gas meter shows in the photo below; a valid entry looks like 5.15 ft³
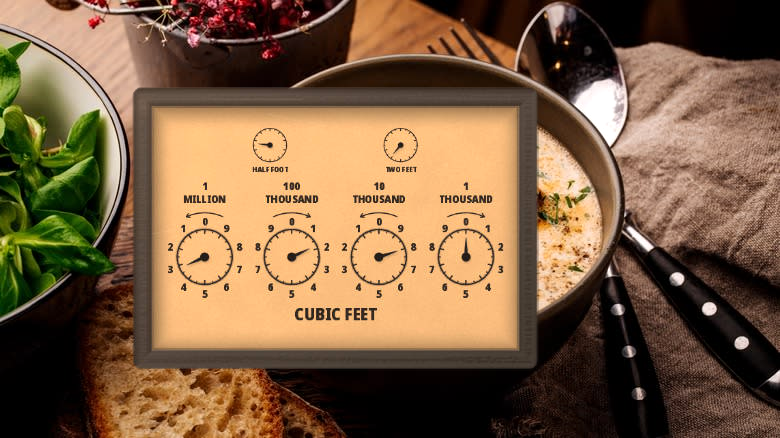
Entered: 318000 ft³
